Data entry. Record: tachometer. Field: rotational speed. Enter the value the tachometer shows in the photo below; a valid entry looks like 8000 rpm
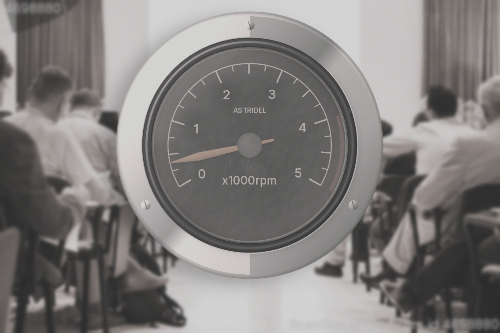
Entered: 375 rpm
